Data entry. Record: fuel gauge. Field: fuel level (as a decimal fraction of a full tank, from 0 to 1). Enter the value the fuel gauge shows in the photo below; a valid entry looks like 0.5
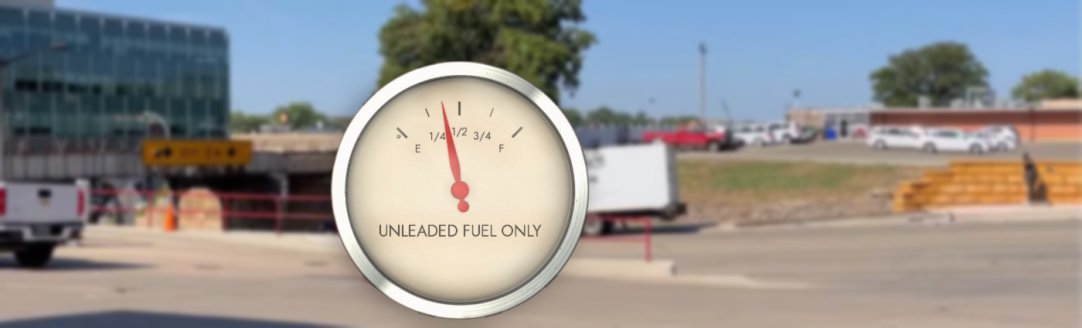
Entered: 0.375
